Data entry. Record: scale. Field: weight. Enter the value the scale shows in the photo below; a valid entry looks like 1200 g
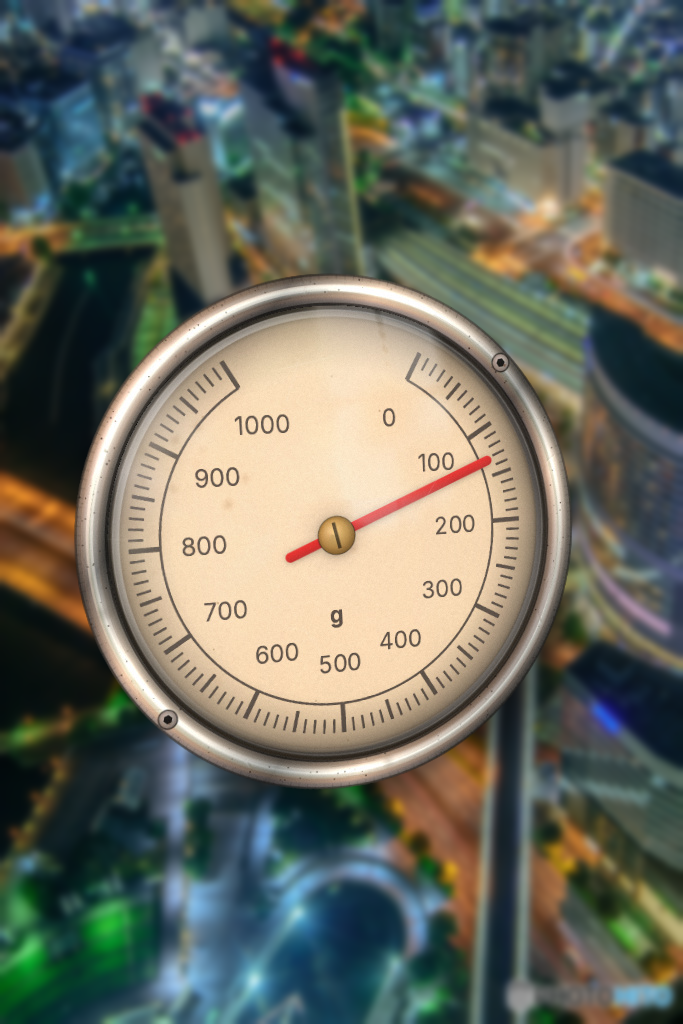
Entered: 130 g
